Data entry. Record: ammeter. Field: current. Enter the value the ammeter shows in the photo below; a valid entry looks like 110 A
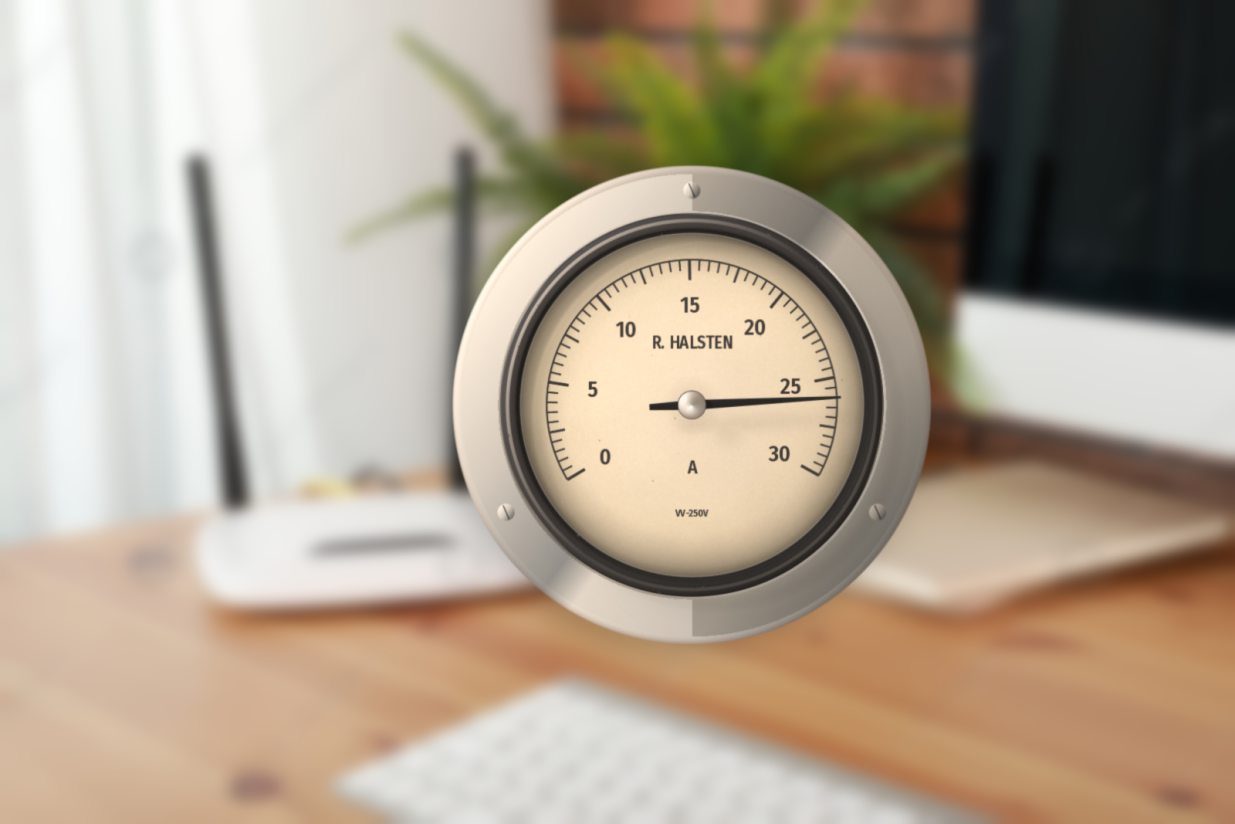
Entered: 26 A
